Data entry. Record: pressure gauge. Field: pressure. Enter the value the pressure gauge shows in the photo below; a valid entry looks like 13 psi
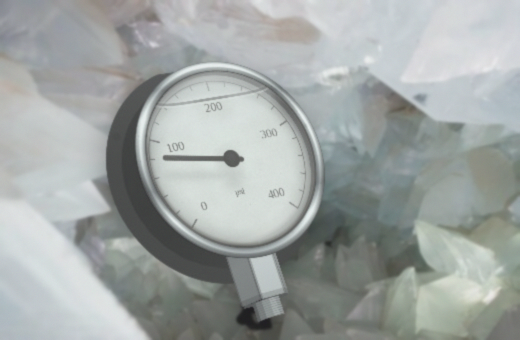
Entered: 80 psi
